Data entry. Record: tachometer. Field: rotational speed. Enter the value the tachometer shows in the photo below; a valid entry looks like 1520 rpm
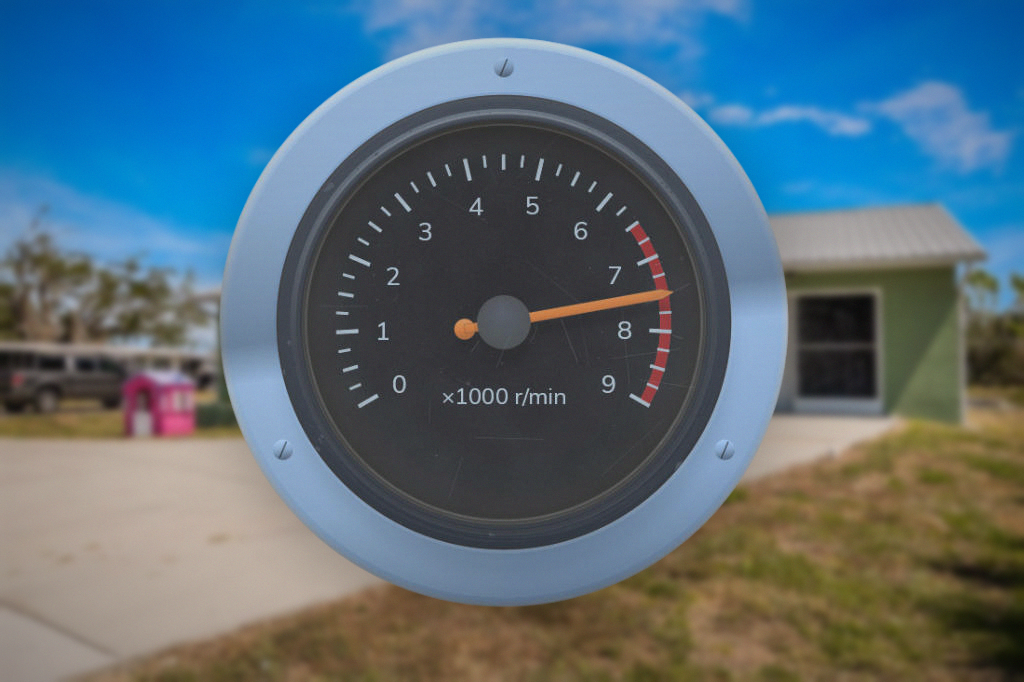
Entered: 7500 rpm
